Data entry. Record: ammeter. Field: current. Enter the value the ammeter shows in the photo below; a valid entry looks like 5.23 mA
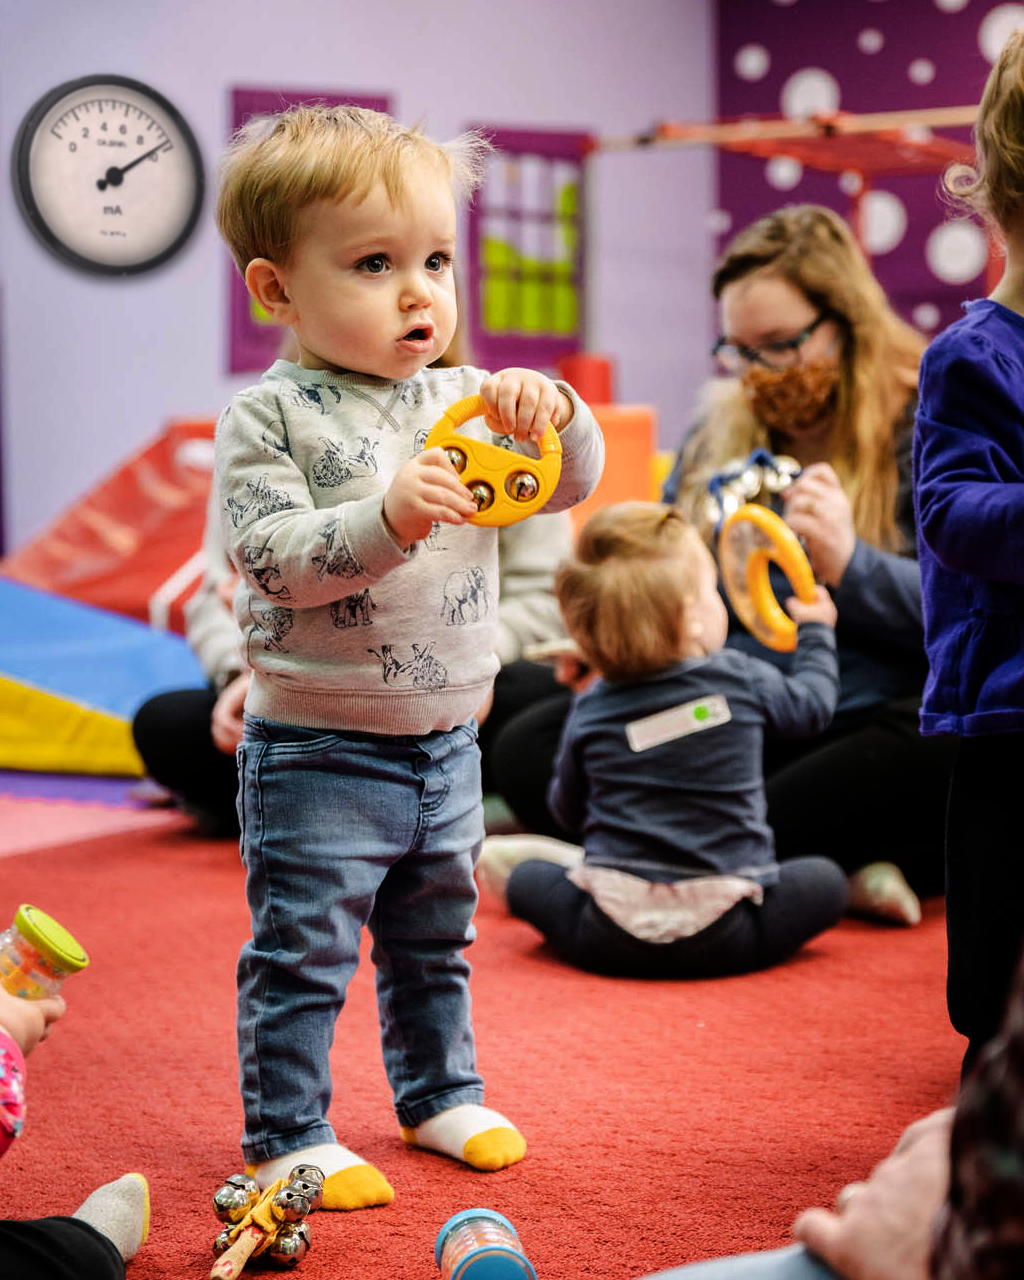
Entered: 9.5 mA
